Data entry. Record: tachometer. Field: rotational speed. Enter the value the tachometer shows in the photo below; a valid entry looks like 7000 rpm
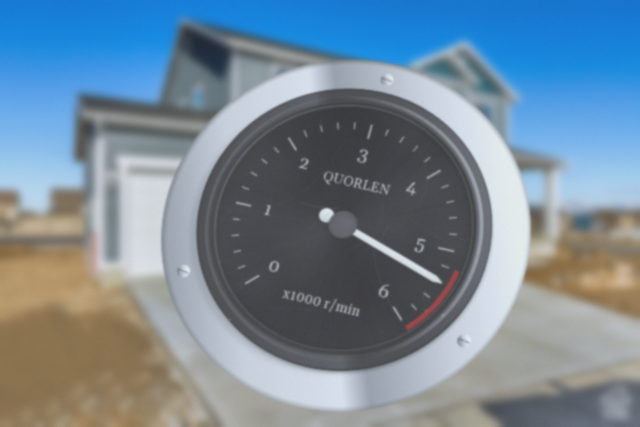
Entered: 5400 rpm
